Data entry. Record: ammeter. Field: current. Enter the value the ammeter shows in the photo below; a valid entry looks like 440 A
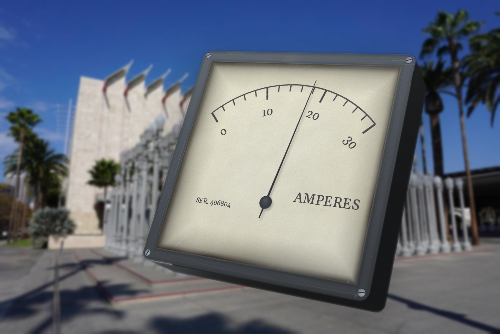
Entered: 18 A
